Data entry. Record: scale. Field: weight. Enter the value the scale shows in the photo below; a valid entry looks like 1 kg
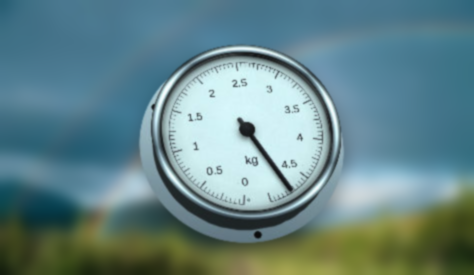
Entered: 4.75 kg
